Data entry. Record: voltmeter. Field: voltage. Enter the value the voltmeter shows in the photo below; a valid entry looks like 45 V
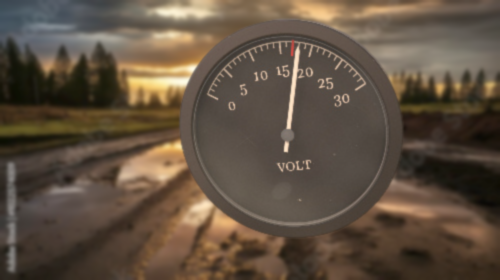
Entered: 18 V
